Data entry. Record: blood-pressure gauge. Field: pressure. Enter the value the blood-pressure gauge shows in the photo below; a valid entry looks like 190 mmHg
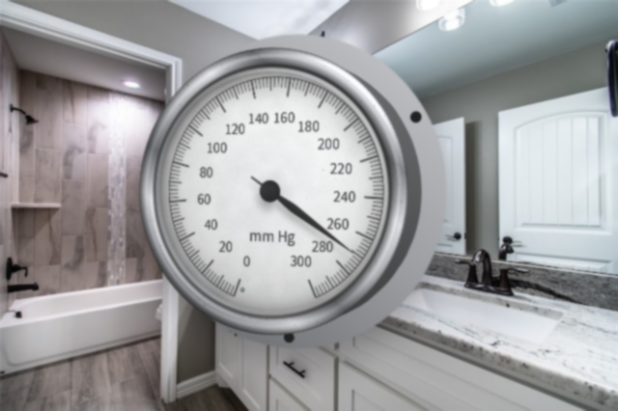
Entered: 270 mmHg
